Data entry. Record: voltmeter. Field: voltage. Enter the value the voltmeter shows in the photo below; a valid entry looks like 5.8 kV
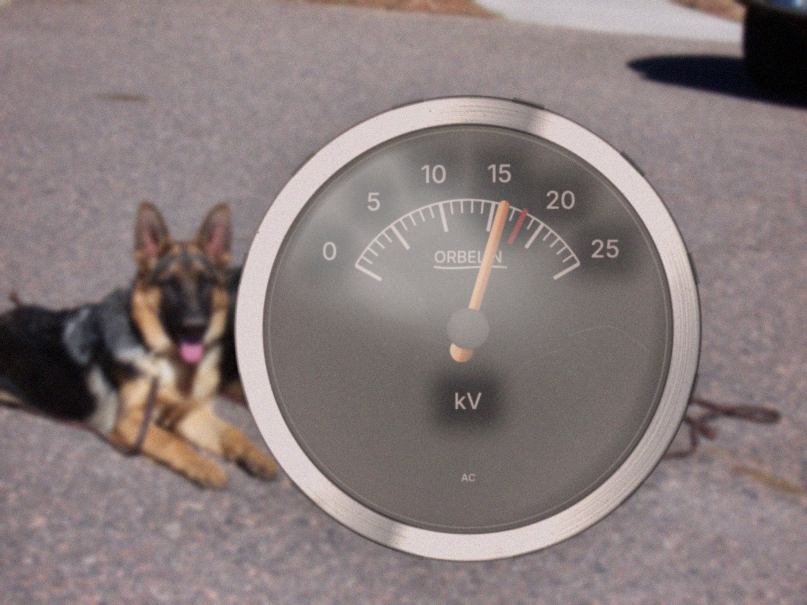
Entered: 16 kV
